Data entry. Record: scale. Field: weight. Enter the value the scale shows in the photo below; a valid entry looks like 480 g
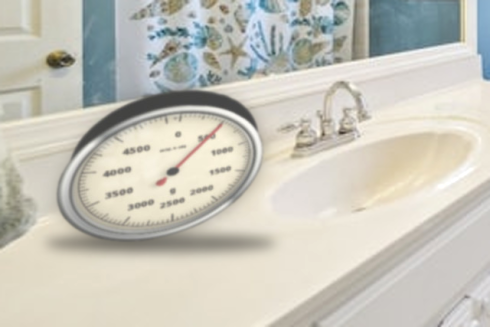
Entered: 500 g
